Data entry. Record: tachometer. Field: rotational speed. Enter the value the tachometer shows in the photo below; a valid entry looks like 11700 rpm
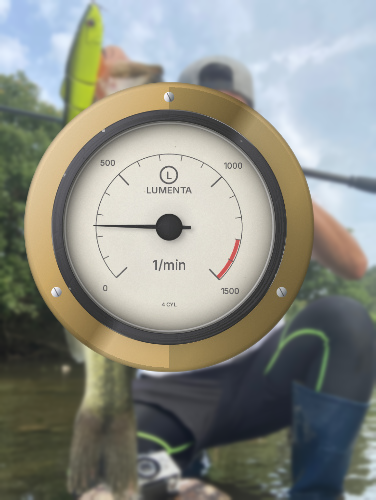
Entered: 250 rpm
